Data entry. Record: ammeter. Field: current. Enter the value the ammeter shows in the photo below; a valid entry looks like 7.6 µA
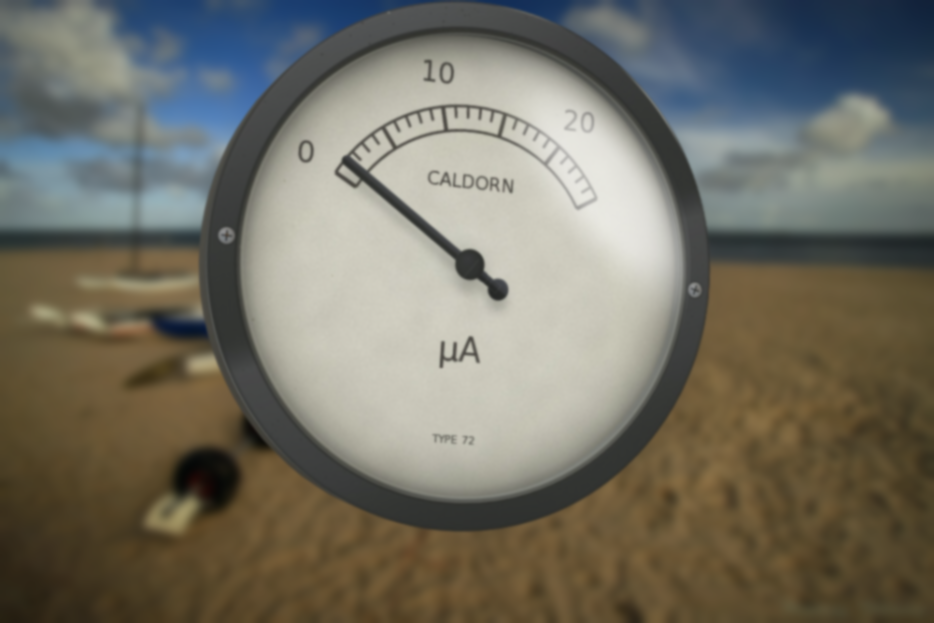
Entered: 1 µA
